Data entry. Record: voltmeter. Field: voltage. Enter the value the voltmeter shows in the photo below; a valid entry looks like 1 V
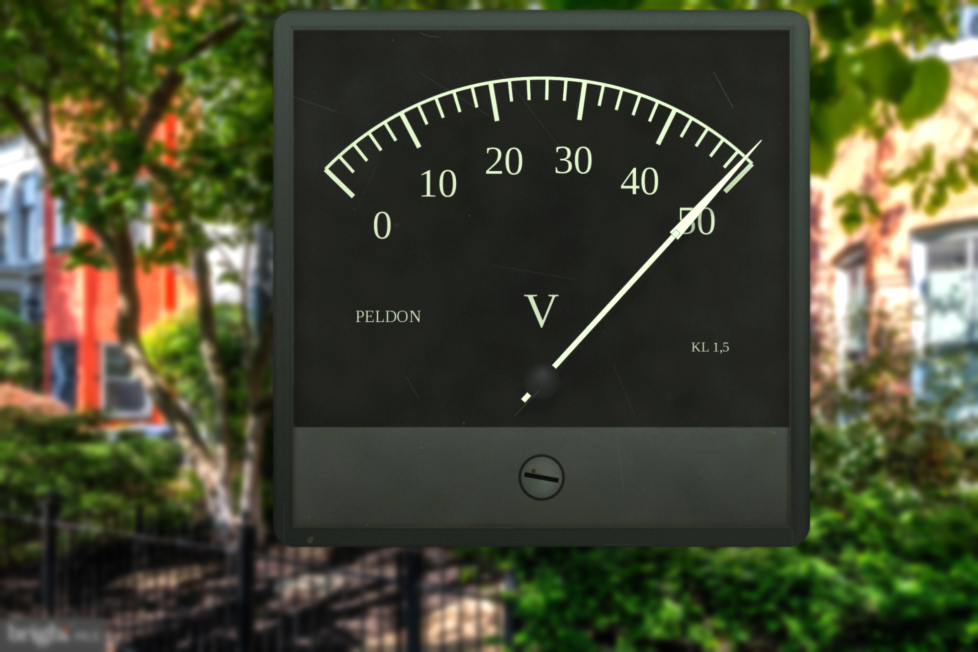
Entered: 49 V
